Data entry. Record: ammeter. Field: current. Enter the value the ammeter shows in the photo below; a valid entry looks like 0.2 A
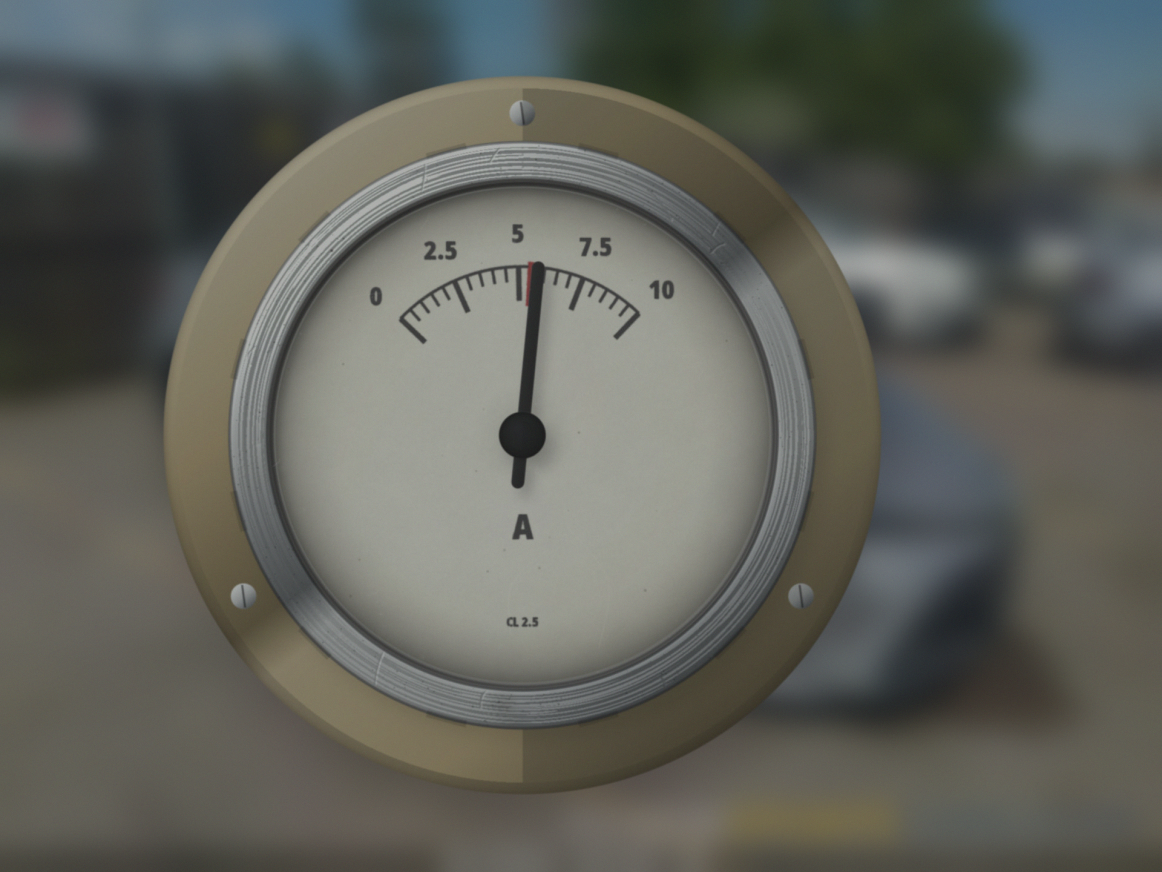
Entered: 5.75 A
